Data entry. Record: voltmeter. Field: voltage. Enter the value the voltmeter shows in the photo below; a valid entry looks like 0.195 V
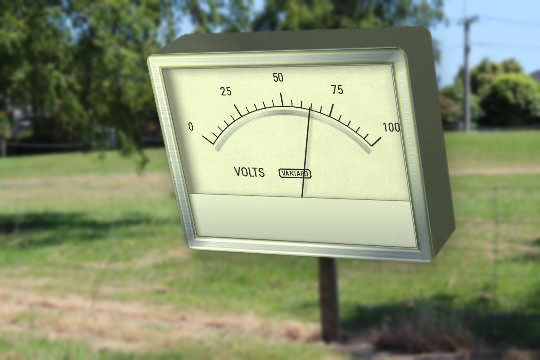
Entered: 65 V
